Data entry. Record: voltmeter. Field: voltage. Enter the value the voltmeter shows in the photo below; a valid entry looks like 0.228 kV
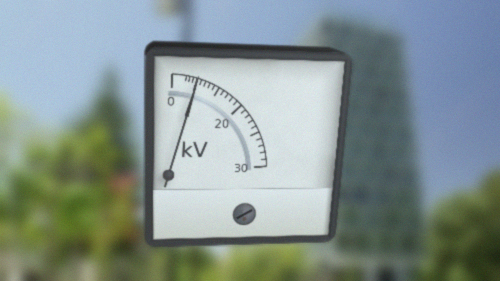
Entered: 10 kV
